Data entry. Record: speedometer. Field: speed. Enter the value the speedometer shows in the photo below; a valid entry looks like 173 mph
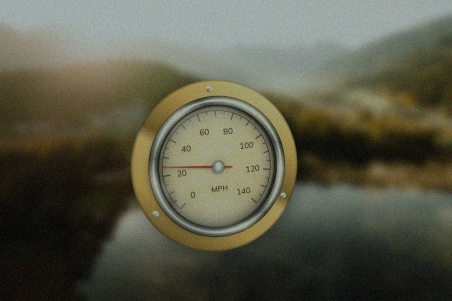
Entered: 25 mph
